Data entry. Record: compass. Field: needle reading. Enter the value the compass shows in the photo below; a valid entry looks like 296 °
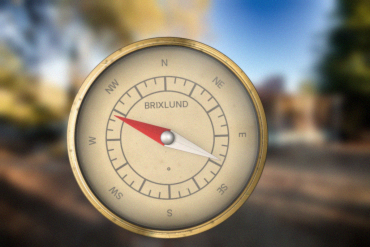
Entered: 295 °
